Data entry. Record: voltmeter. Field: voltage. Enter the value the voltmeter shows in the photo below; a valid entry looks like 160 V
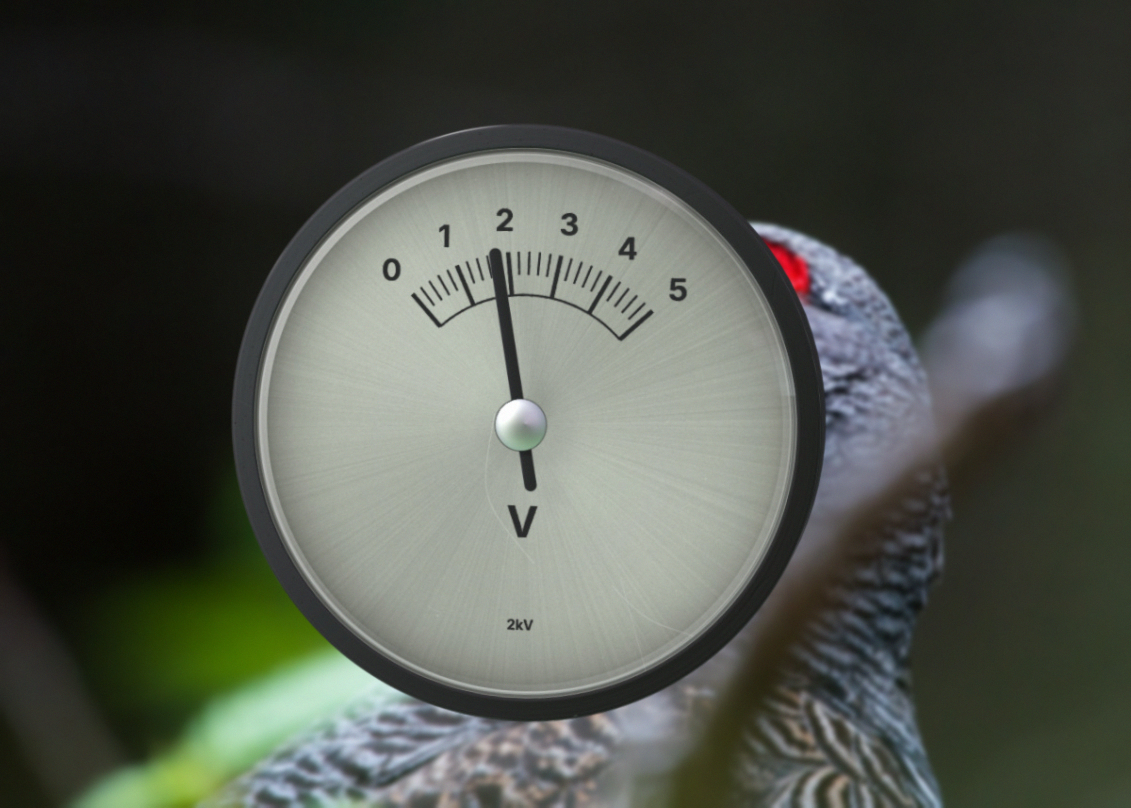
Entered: 1.8 V
